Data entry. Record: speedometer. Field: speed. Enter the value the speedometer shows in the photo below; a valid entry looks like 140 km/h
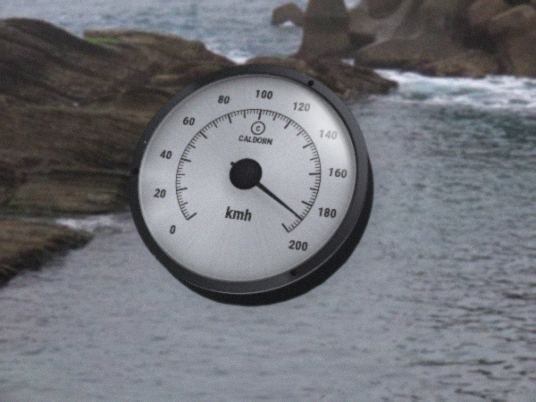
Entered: 190 km/h
